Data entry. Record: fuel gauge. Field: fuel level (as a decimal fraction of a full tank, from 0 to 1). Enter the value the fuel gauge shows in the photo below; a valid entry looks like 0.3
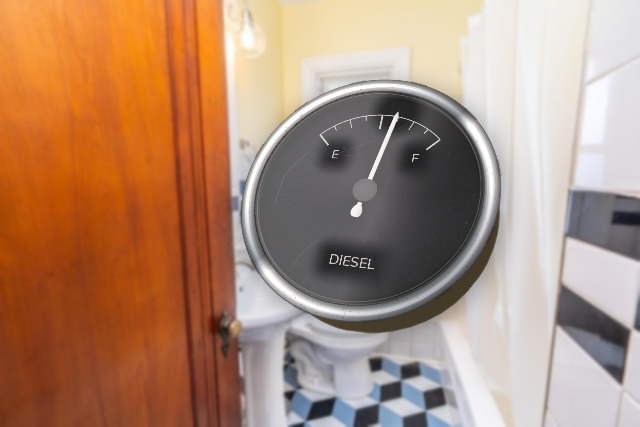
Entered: 0.625
